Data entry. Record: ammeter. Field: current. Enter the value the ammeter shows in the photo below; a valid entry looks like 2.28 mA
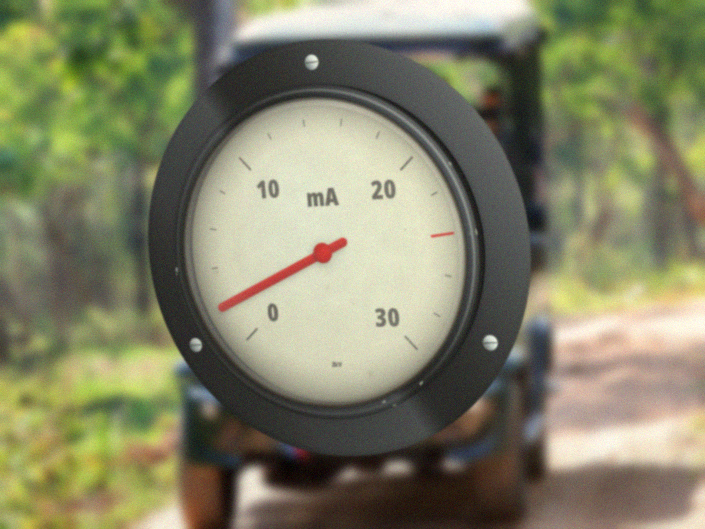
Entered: 2 mA
